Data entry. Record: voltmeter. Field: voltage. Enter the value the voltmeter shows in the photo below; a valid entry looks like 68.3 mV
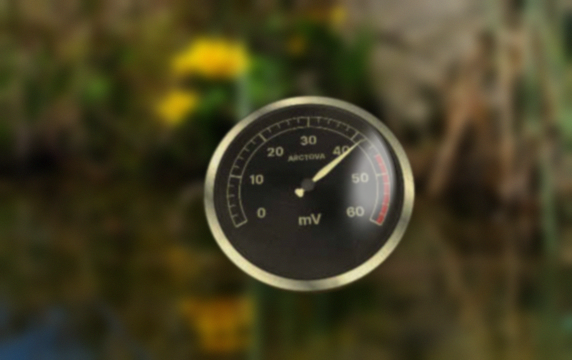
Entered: 42 mV
